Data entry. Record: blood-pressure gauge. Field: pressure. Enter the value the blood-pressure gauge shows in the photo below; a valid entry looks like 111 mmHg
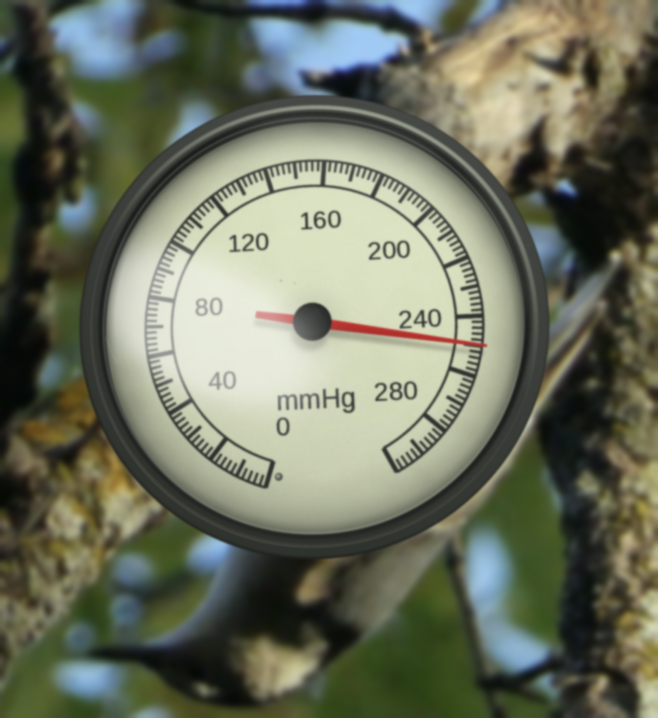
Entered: 250 mmHg
